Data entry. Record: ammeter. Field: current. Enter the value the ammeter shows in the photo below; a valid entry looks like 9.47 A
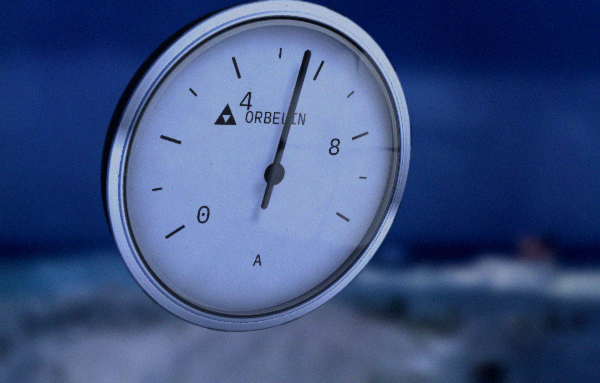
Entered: 5.5 A
